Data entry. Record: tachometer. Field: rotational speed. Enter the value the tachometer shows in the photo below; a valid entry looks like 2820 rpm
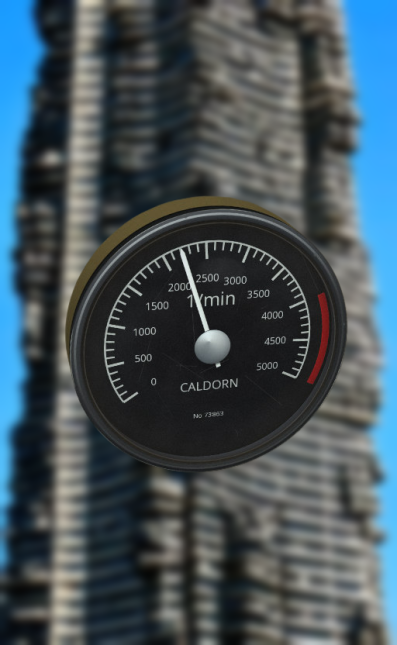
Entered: 2200 rpm
